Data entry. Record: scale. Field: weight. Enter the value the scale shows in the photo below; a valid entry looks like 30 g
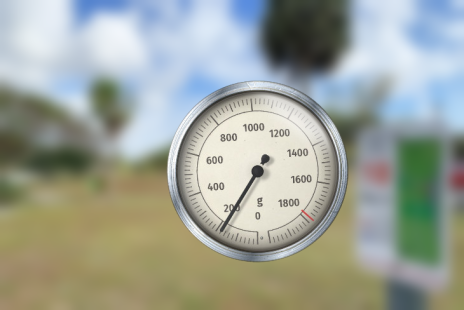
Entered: 180 g
